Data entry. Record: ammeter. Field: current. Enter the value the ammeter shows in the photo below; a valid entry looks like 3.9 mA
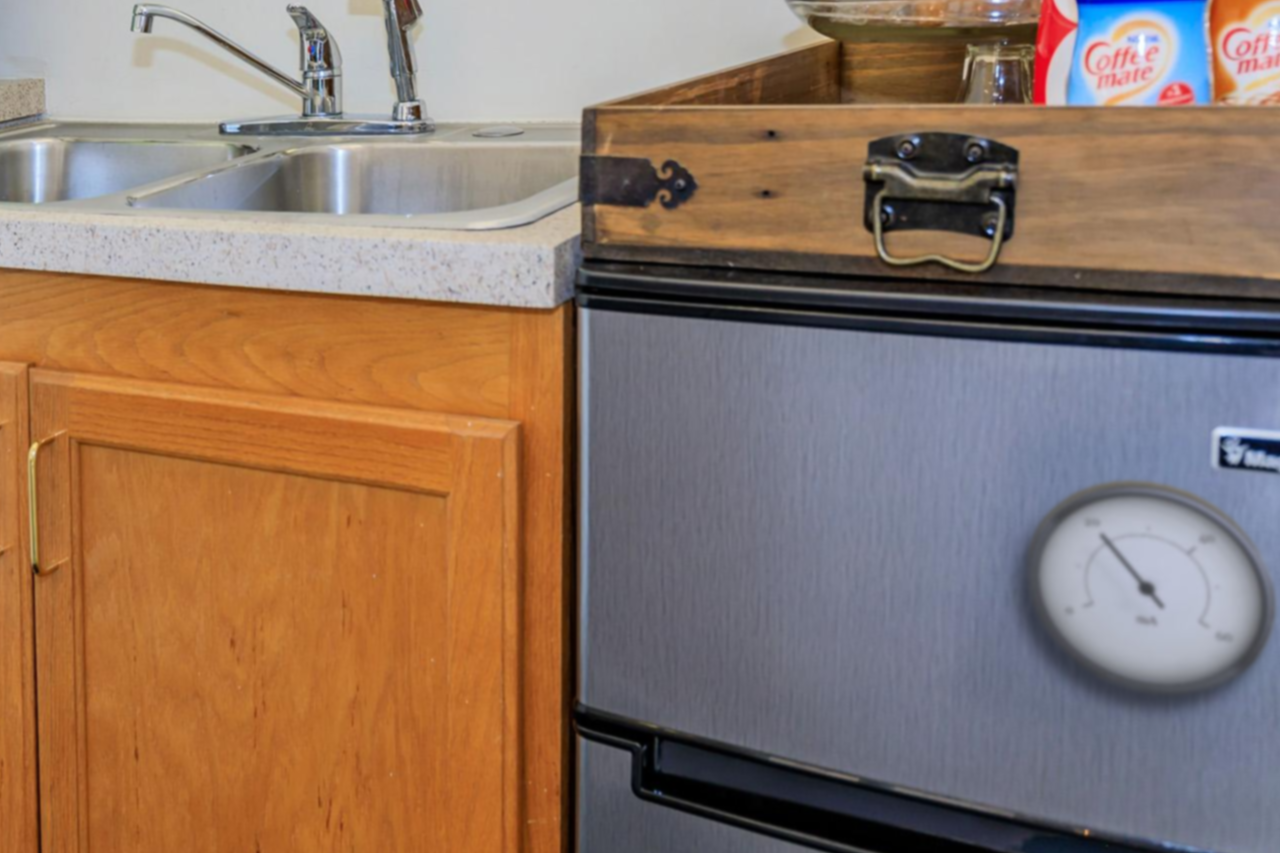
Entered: 20 mA
